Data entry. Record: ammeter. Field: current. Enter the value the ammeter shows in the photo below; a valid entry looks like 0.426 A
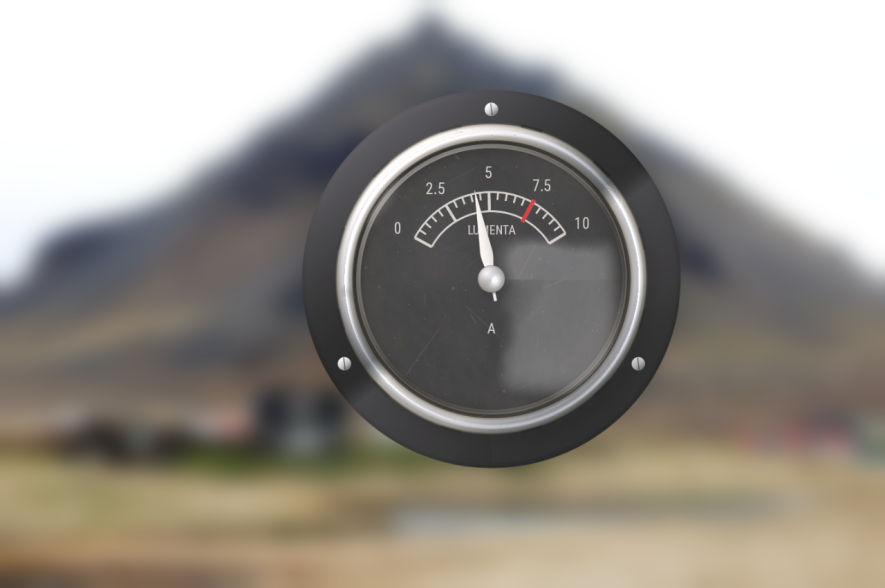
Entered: 4.25 A
